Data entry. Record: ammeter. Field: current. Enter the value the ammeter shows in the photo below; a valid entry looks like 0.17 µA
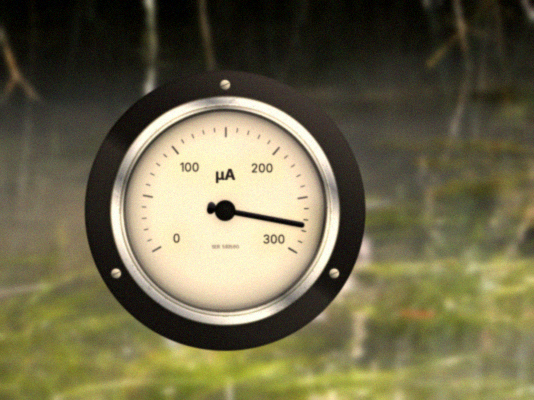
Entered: 275 µA
